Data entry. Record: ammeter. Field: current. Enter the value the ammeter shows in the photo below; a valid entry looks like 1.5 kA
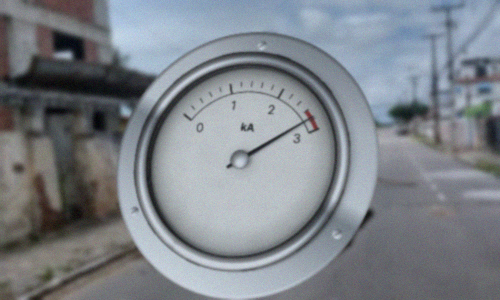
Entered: 2.8 kA
